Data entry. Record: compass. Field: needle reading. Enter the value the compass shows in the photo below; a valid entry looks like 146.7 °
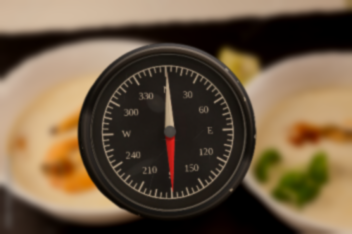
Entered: 180 °
